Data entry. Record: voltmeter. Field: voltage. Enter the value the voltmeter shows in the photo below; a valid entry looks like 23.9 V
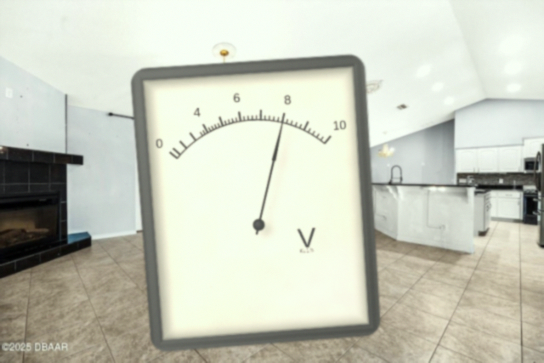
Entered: 8 V
